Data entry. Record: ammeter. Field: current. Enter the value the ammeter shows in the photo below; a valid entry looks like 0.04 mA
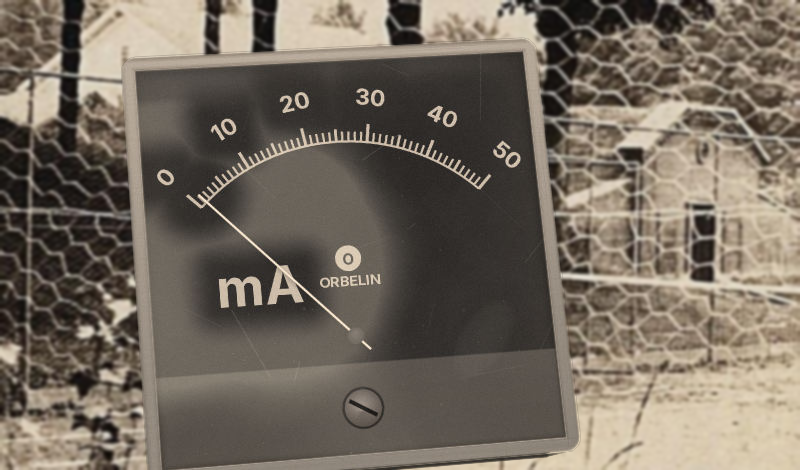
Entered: 1 mA
